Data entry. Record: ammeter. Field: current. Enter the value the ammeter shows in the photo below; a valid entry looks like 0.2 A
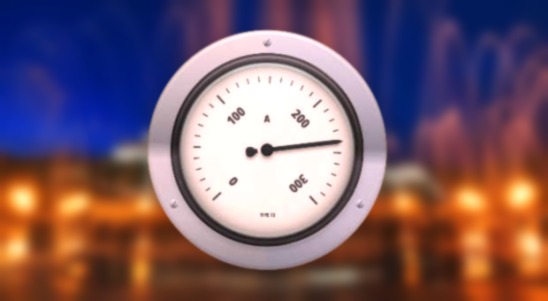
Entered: 240 A
